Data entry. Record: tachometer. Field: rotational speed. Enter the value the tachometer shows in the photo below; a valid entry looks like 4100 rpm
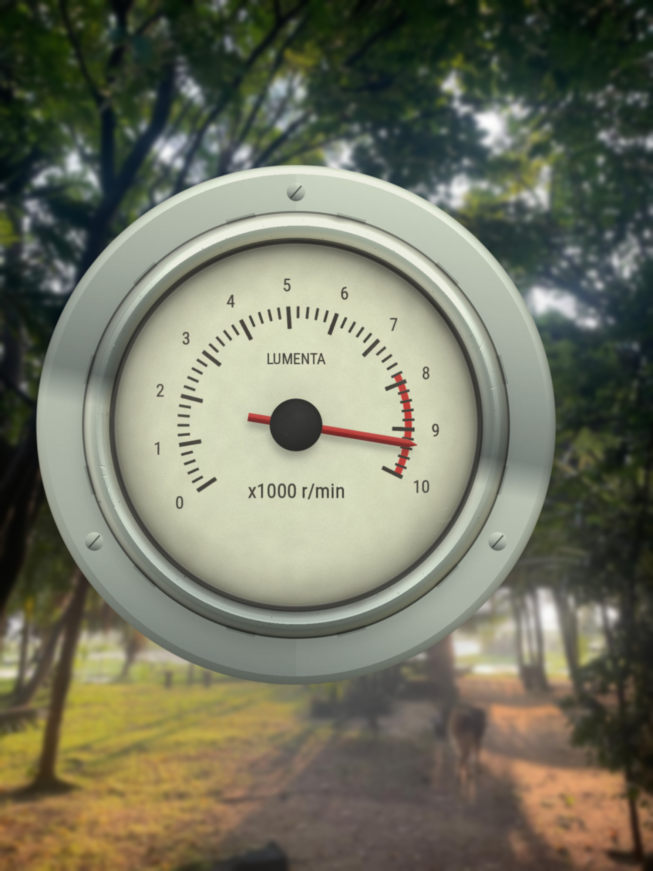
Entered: 9300 rpm
